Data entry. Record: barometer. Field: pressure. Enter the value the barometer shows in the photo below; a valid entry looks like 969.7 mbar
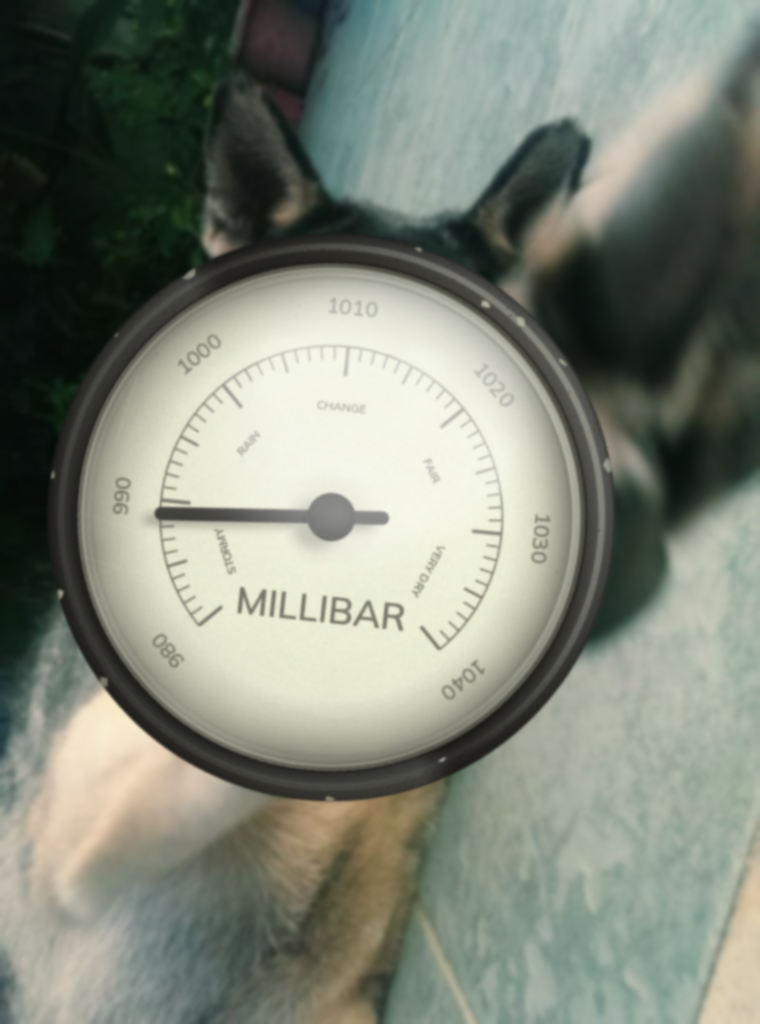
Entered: 989 mbar
